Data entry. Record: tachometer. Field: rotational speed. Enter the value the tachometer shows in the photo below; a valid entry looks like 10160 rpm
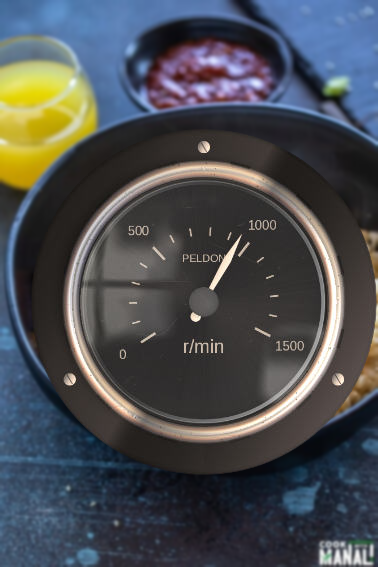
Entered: 950 rpm
